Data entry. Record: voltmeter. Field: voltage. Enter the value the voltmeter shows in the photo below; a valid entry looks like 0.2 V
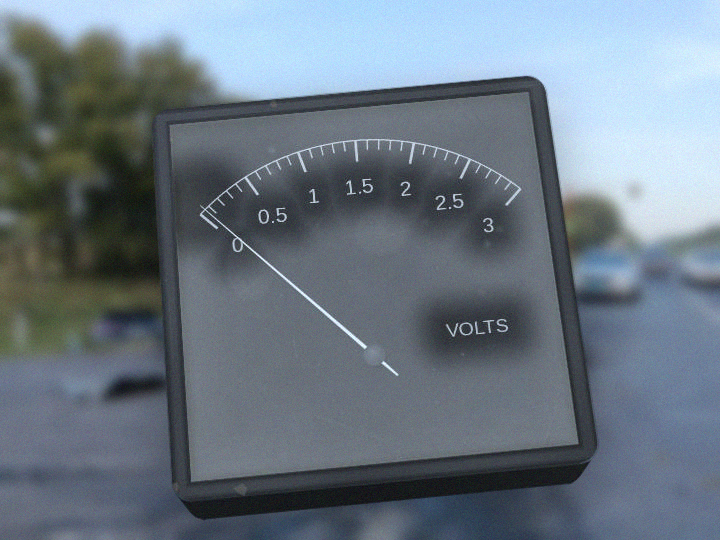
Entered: 0.05 V
